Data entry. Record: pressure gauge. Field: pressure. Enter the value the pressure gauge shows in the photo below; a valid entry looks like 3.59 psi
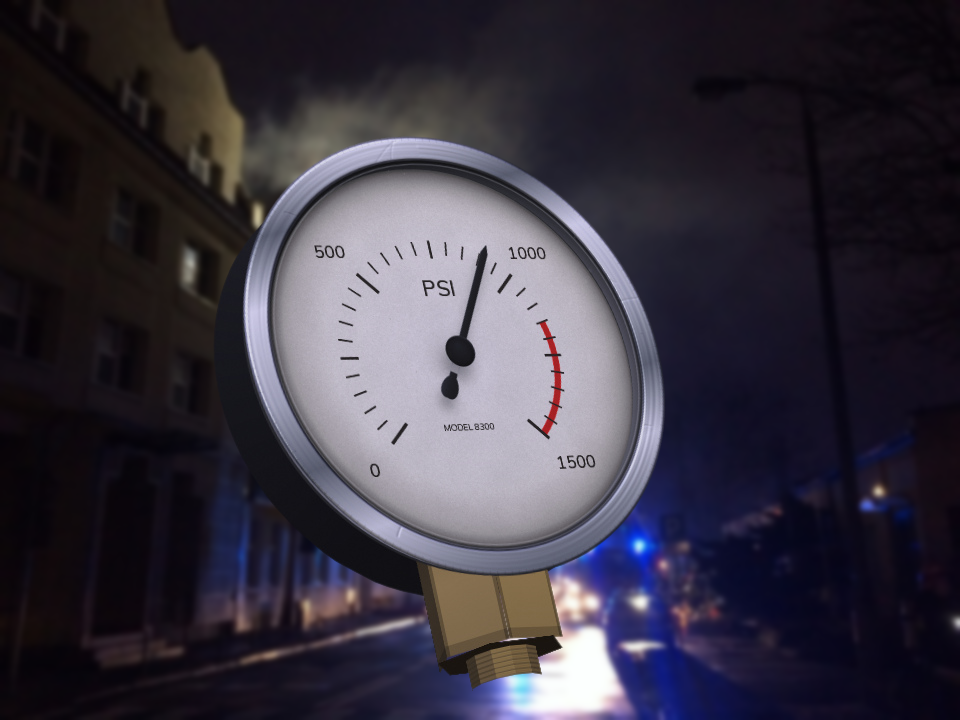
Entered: 900 psi
